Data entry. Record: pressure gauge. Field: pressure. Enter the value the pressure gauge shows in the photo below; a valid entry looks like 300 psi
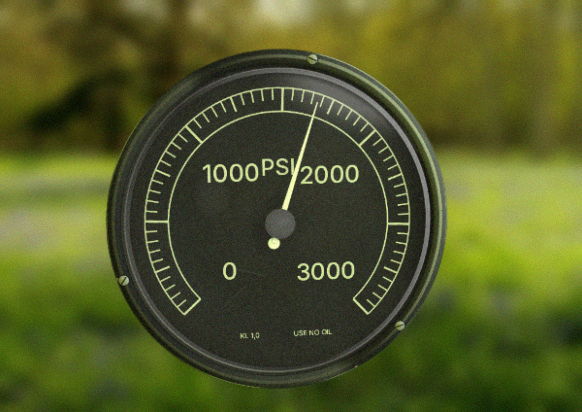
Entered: 1675 psi
